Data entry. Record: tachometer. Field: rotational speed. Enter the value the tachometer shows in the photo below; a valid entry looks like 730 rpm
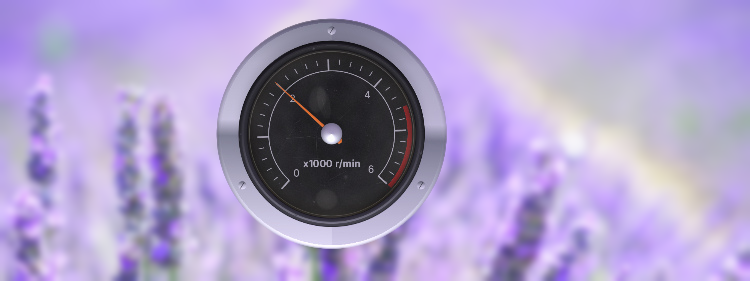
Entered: 2000 rpm
